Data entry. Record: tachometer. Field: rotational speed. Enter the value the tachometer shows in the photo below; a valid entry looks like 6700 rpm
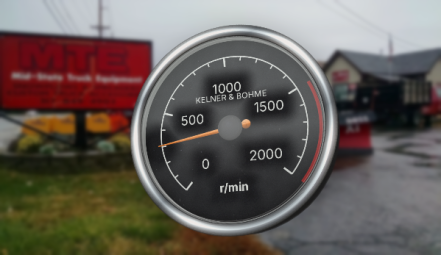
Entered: 300 rpm
